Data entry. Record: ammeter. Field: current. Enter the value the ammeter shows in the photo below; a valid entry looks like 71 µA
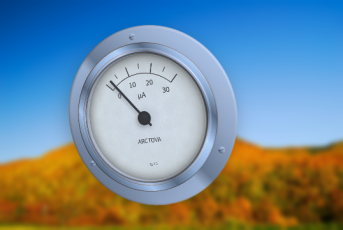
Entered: 2.5 µA
